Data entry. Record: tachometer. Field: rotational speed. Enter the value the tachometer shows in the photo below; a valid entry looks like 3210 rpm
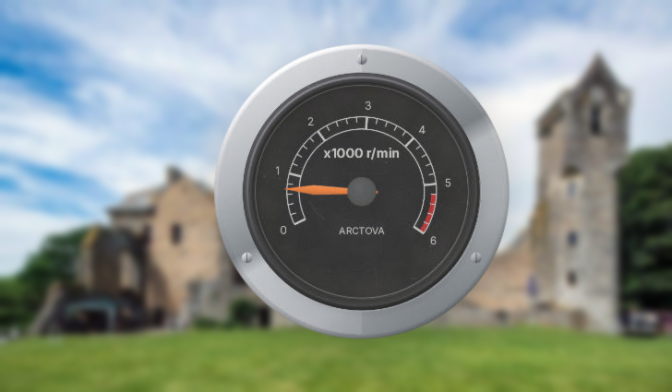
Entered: 700 rpm
